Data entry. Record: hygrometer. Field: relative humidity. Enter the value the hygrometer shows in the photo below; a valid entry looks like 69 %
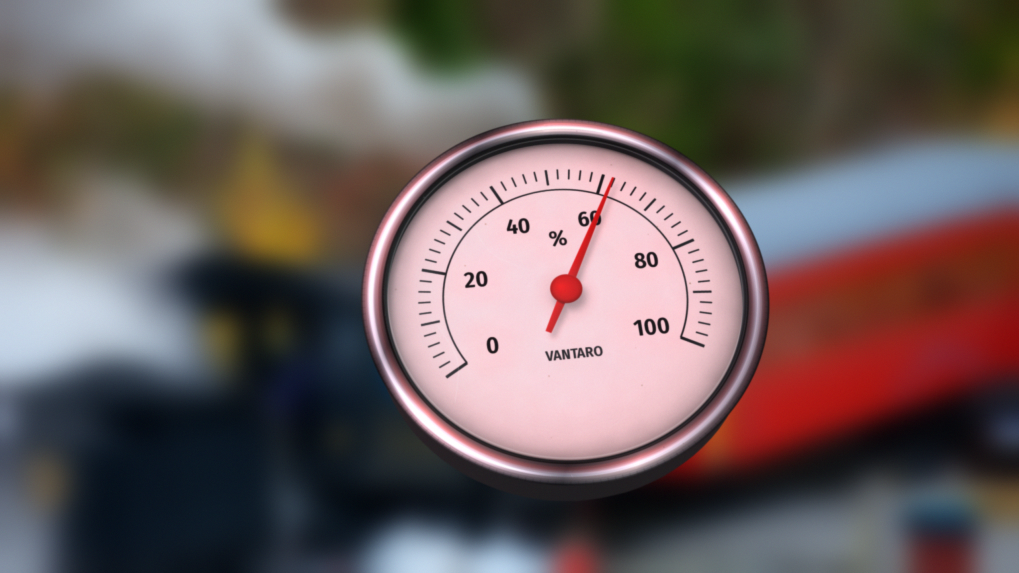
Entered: 62 %
